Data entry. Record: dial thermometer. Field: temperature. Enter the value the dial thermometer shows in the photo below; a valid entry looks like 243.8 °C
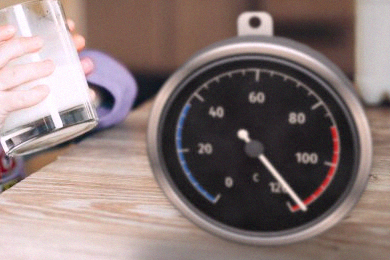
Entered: 116 °C
